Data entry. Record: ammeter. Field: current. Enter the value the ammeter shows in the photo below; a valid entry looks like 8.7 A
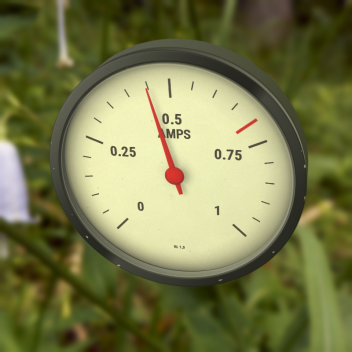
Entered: 0.45 A
